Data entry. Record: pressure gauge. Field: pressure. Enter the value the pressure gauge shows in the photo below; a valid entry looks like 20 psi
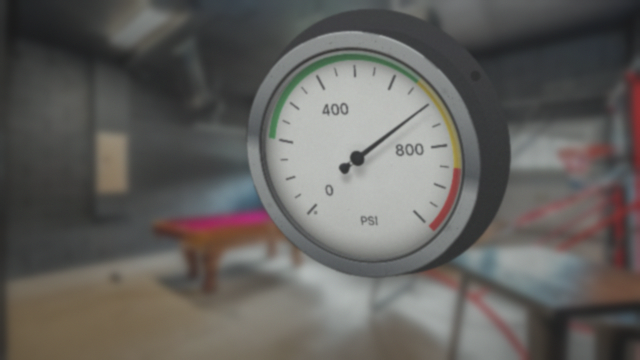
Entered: 700 psi
